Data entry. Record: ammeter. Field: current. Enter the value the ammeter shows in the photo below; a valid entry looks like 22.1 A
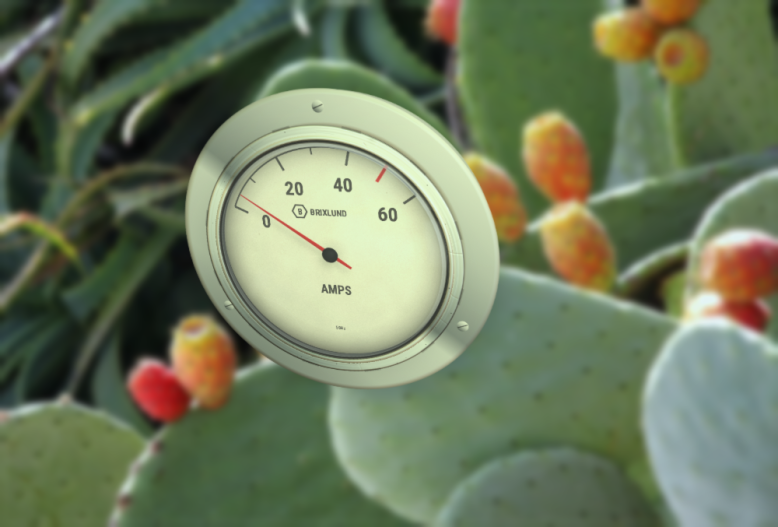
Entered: 5 A
